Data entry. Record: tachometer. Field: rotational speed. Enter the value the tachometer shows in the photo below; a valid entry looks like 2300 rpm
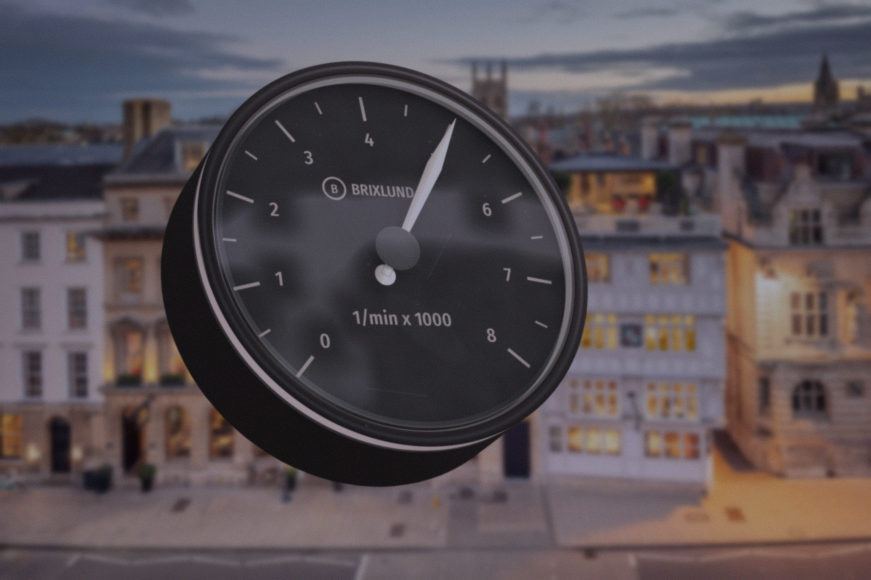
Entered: 5000 rpm
